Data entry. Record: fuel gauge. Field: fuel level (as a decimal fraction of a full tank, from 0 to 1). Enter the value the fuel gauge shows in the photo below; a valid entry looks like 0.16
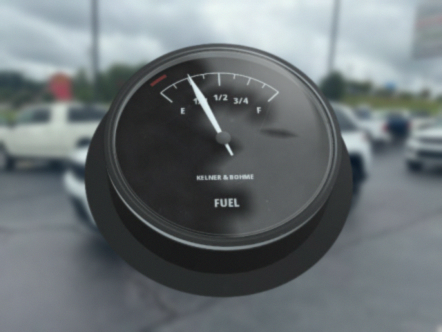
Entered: 0.25
